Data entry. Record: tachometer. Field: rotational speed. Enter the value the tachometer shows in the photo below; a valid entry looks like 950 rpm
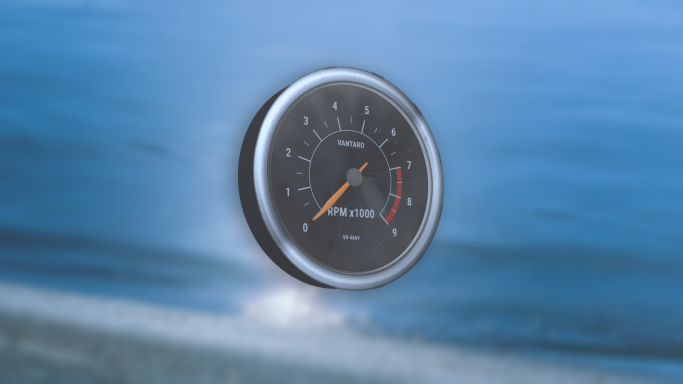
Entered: 0 rpm
